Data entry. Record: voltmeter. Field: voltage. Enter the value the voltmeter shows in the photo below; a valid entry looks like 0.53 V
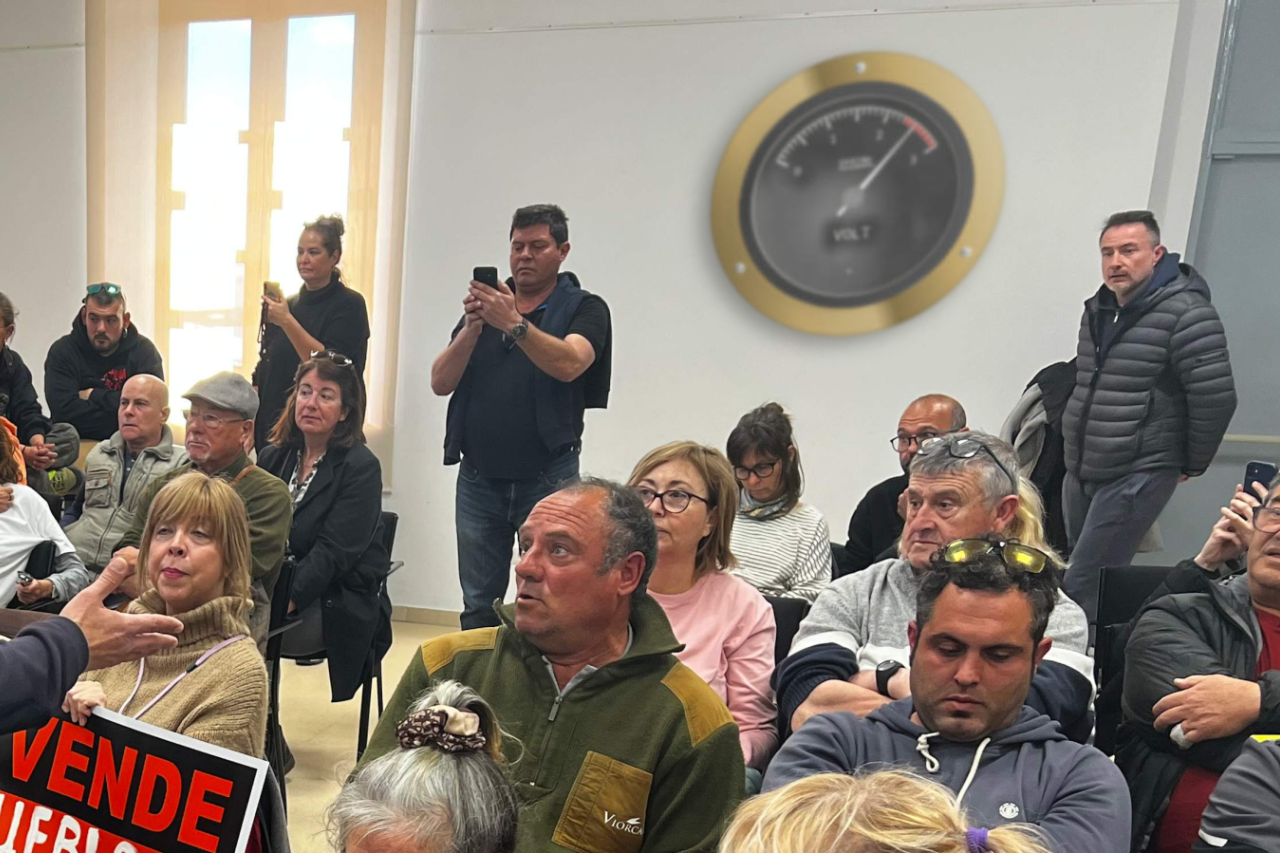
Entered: 2.5 V
